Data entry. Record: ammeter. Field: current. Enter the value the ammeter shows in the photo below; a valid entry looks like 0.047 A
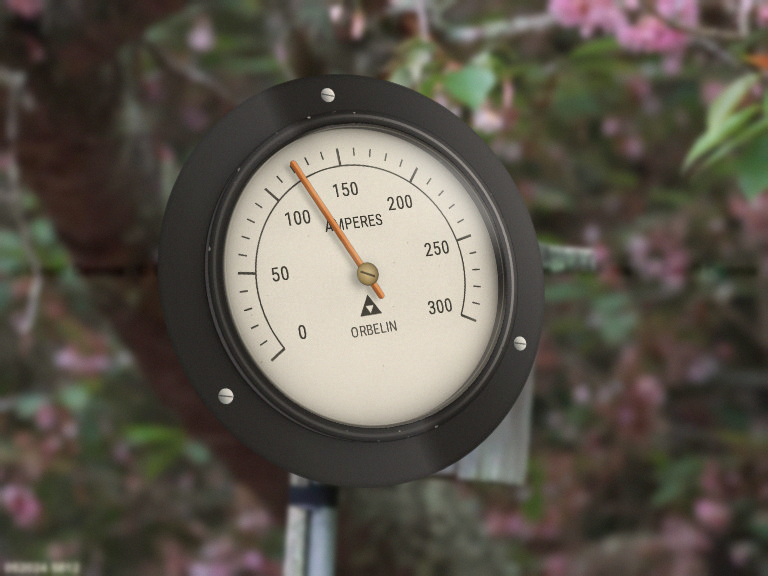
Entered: 120 A
